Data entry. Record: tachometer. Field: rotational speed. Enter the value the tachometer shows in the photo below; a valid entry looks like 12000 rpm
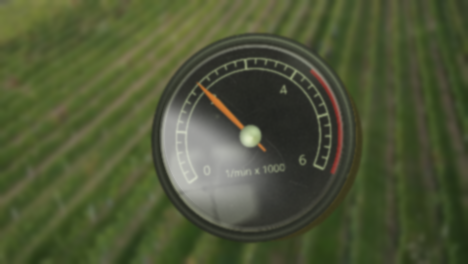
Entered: 2000 rpm
